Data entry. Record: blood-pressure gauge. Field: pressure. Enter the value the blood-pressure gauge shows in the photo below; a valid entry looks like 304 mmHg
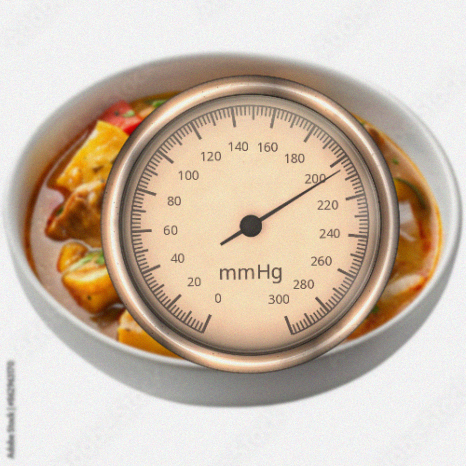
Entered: 204 mmHg
